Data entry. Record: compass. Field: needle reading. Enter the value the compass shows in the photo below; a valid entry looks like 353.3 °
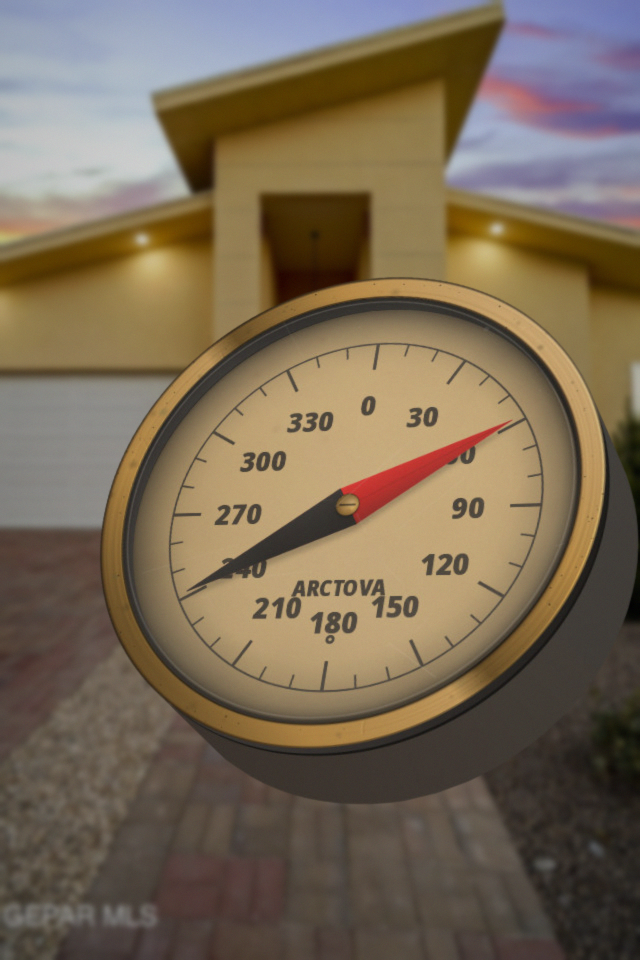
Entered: 60 °
